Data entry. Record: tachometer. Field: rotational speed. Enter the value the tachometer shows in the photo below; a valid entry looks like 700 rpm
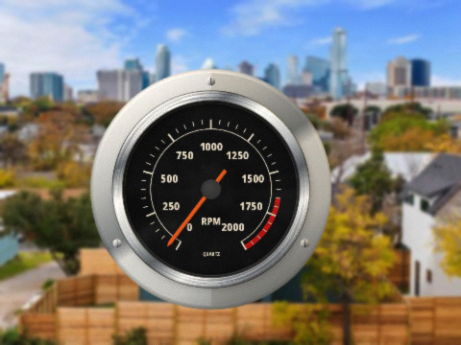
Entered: 50 rpm
